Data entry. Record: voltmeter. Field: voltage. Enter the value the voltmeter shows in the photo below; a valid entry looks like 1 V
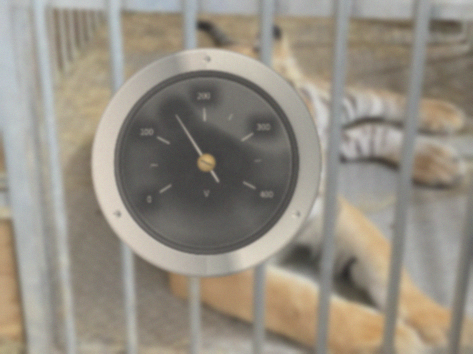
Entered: 150 V
